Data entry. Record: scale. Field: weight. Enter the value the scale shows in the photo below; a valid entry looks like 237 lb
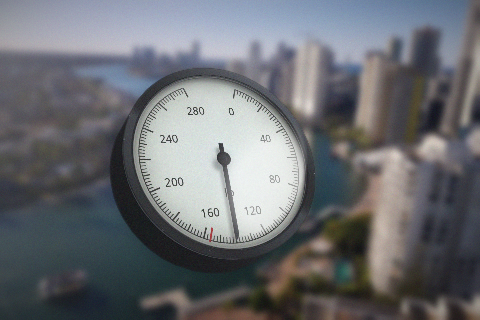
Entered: 140 lb
